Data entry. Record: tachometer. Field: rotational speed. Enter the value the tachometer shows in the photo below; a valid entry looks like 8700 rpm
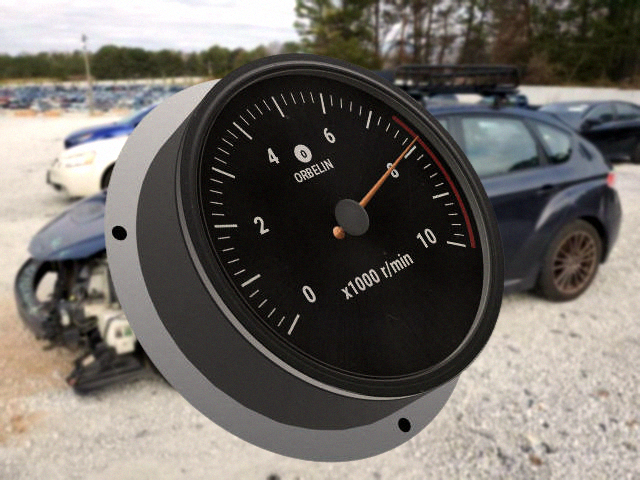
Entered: 7900 rpm
